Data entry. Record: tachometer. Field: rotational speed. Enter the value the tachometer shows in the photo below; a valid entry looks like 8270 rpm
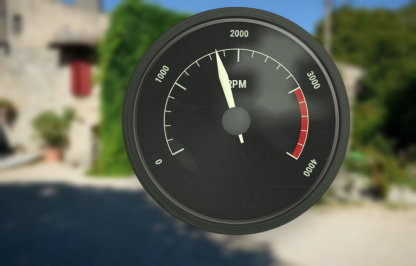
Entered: 1700 rpm
